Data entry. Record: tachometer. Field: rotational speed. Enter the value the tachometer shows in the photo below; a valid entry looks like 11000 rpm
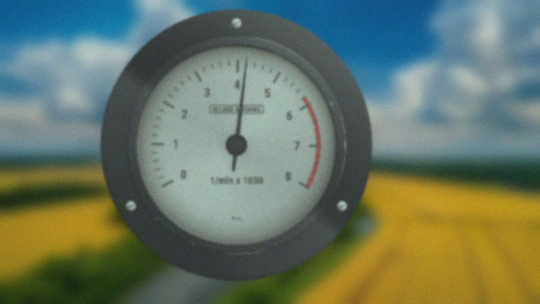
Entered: 4200 rpm
